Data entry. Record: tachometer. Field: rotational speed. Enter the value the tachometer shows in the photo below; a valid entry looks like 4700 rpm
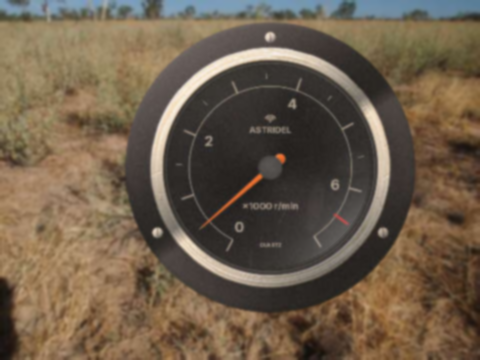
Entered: 500 rpm
